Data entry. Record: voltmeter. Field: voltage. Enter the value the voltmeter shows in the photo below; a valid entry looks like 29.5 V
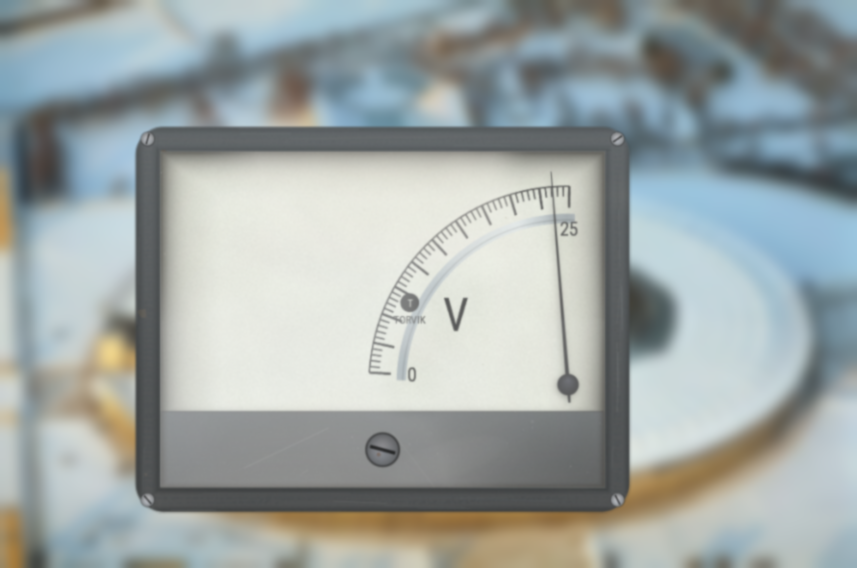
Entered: 23.5 V
